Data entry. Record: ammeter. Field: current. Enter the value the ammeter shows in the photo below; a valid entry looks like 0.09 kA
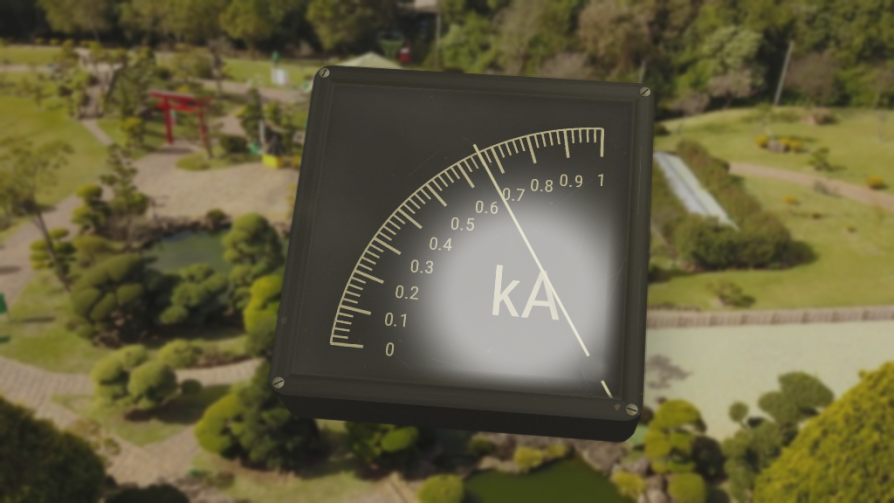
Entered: 0.66 kA
